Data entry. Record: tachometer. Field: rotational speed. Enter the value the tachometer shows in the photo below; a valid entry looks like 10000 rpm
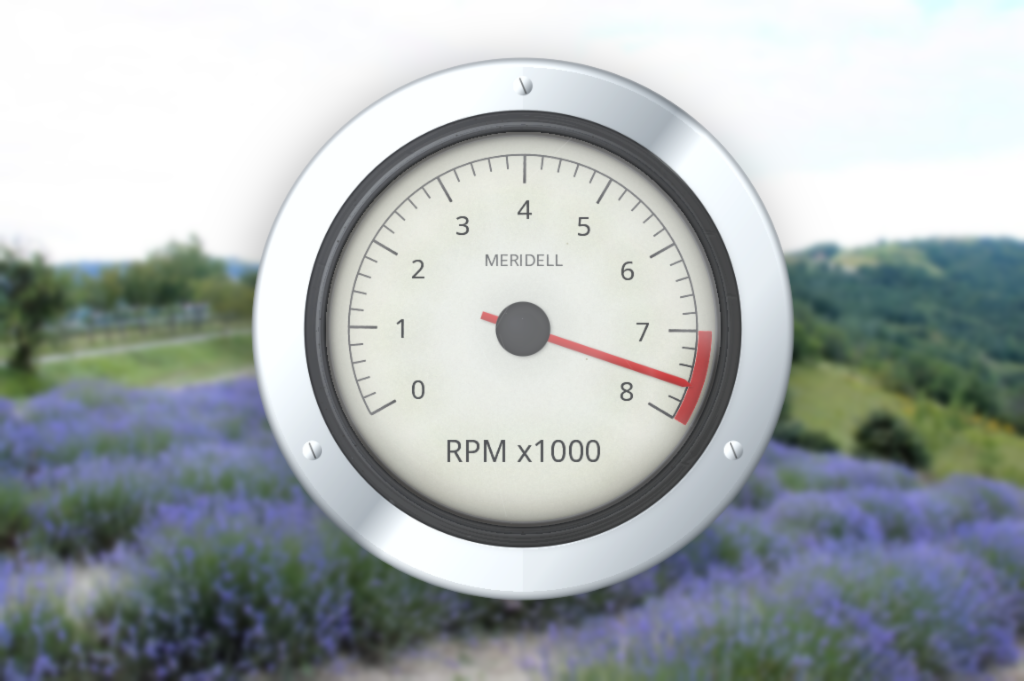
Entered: 7600 rpm
